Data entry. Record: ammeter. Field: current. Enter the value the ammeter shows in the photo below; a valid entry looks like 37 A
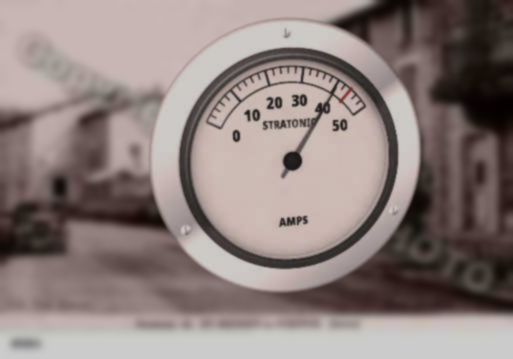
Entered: 40 A
